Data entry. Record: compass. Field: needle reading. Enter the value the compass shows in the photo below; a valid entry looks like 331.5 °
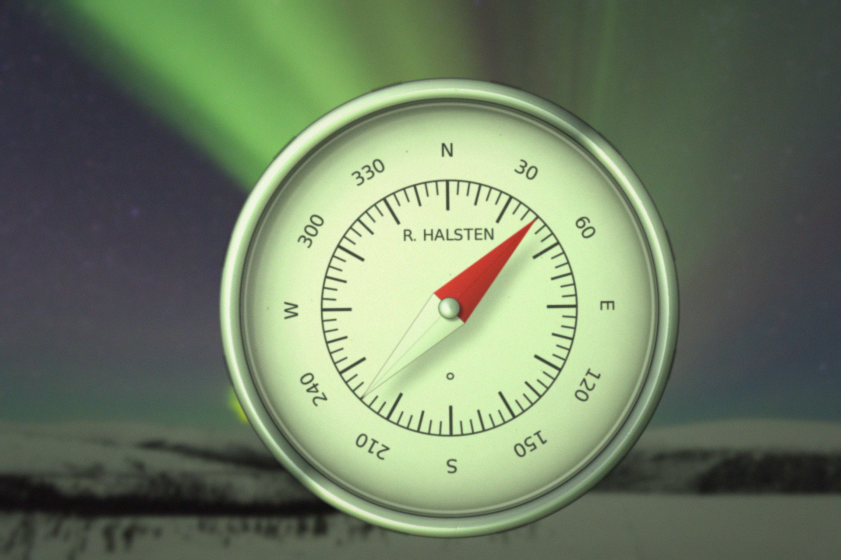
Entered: 45 °
